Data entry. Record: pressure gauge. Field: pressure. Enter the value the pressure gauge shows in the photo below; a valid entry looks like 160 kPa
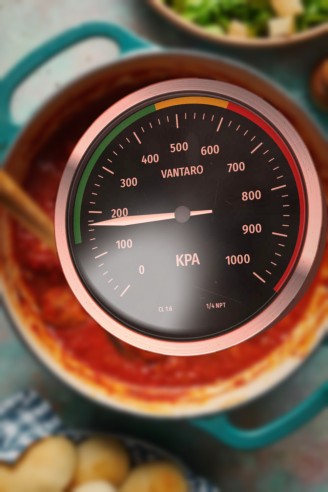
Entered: 170 kPa
